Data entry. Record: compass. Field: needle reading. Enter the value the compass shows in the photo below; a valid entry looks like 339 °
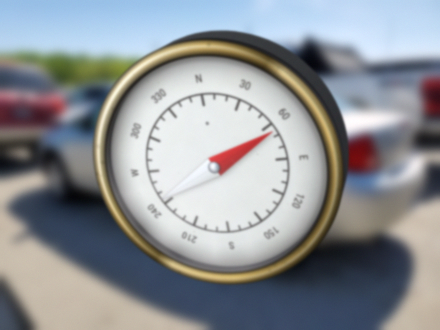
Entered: 65 °
